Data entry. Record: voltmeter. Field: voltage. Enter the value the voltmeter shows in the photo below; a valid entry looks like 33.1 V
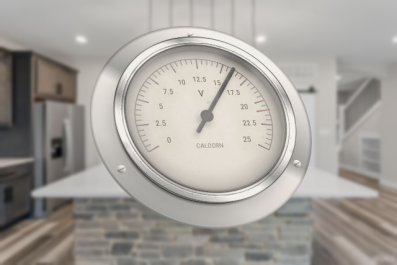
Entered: 16 V
